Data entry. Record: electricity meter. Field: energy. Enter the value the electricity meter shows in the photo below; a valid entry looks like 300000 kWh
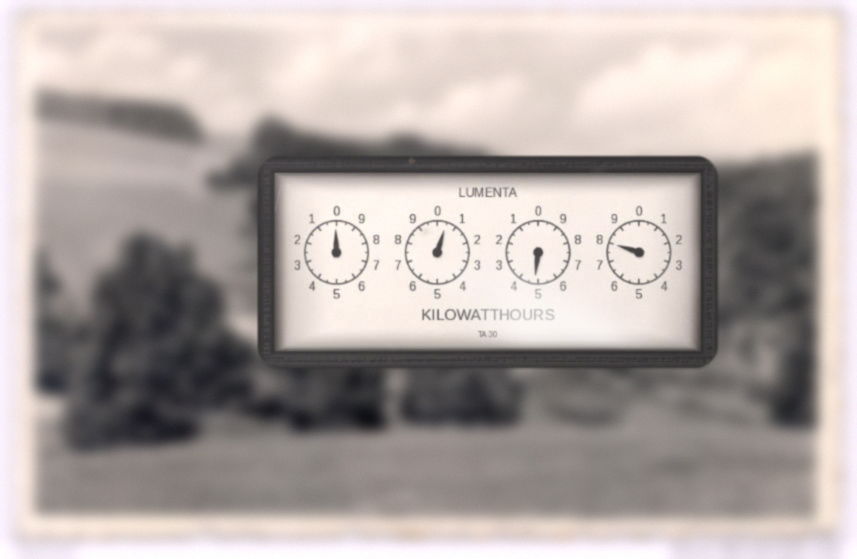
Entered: 48 kWh
